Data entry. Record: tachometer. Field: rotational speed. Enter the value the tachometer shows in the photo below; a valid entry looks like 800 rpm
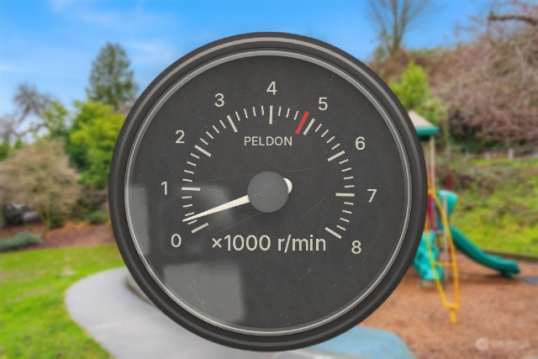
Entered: 300 rpm
